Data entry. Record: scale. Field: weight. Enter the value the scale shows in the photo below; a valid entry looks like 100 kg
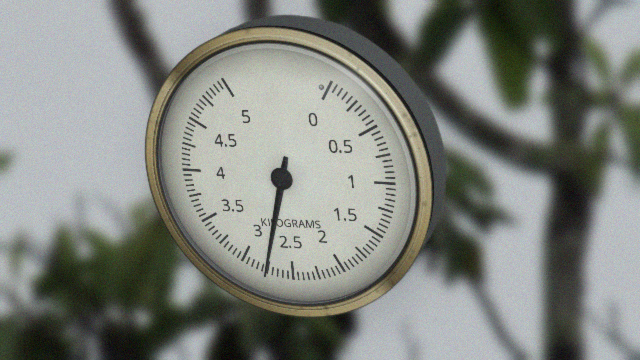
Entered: 2.75 kg
